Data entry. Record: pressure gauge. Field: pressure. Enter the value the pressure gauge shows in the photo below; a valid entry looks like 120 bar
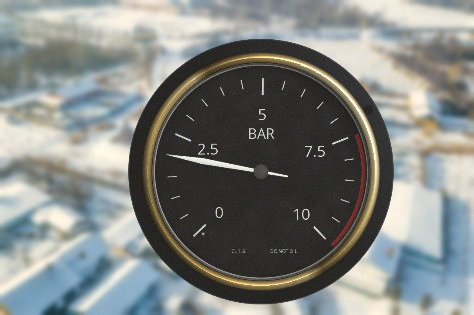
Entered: 2 bar
